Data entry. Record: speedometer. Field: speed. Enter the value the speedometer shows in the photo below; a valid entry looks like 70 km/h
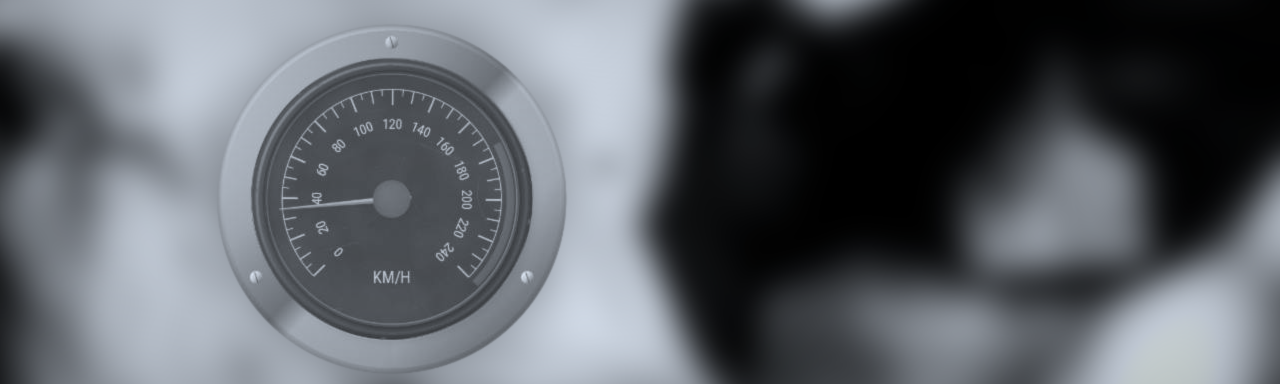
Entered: 35 km/h
